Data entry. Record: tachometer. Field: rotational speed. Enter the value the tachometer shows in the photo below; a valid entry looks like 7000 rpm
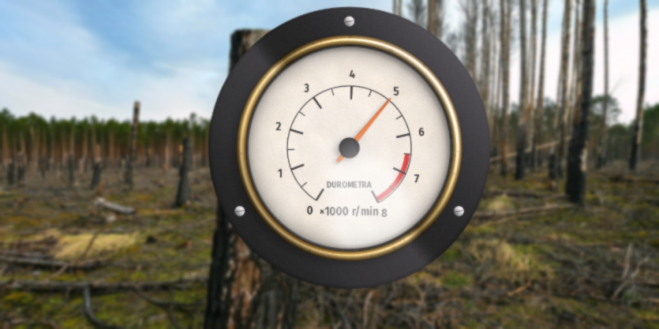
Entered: 5000 rpm
